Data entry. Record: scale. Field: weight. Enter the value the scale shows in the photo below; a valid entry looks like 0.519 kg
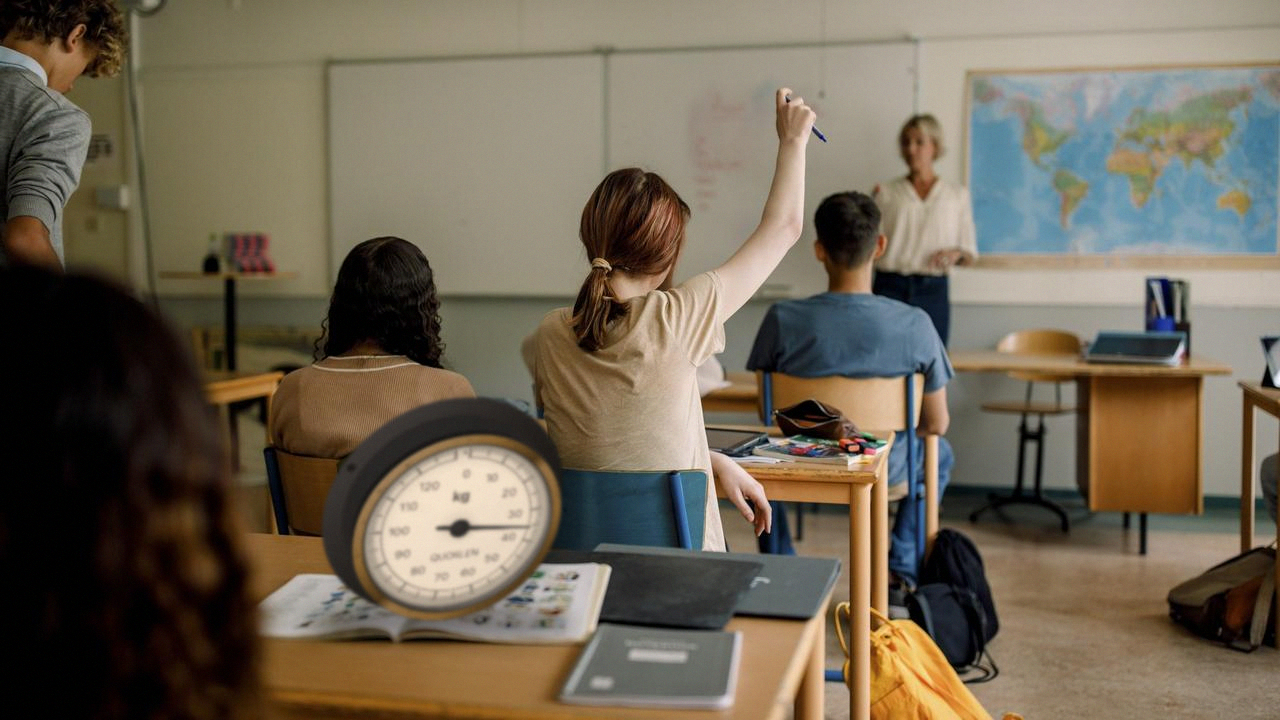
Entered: 35 kg
